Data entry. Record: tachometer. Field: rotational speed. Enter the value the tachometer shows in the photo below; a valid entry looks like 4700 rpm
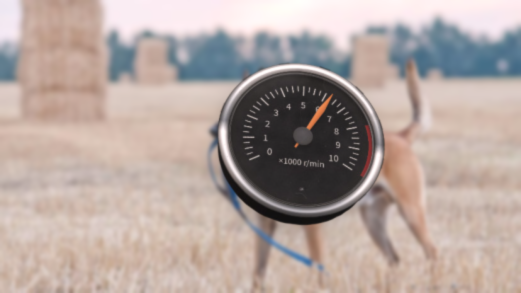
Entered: 6250 rpm
